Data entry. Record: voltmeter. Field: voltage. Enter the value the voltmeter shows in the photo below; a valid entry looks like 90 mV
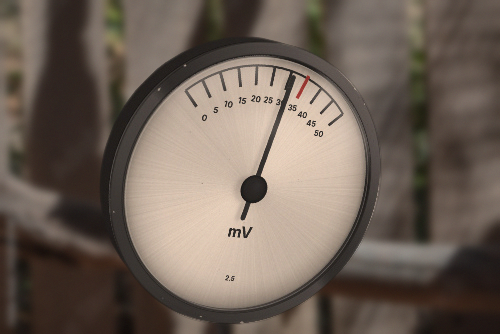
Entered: 30 mV
